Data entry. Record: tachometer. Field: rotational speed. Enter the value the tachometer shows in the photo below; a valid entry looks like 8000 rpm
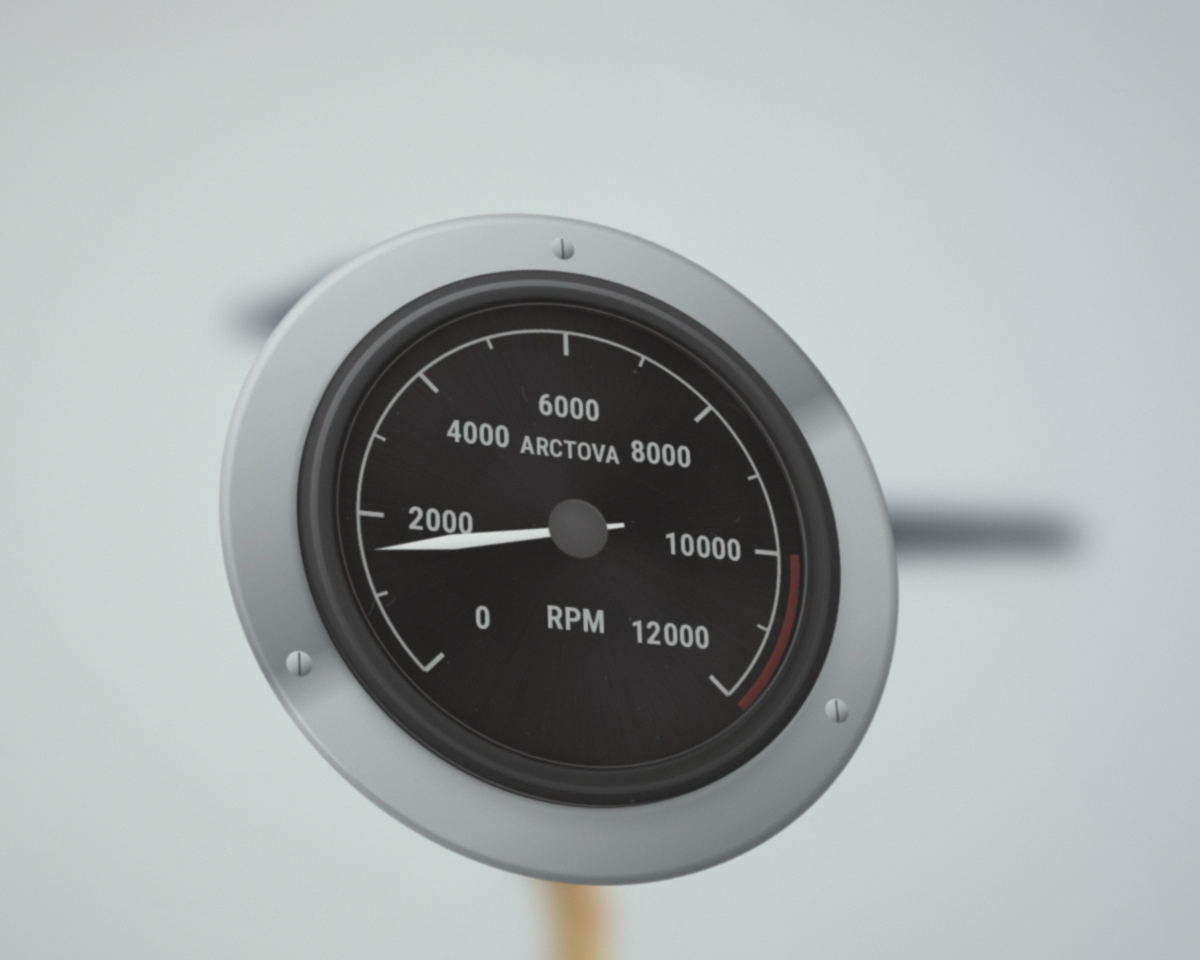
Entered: 1500 rpm
